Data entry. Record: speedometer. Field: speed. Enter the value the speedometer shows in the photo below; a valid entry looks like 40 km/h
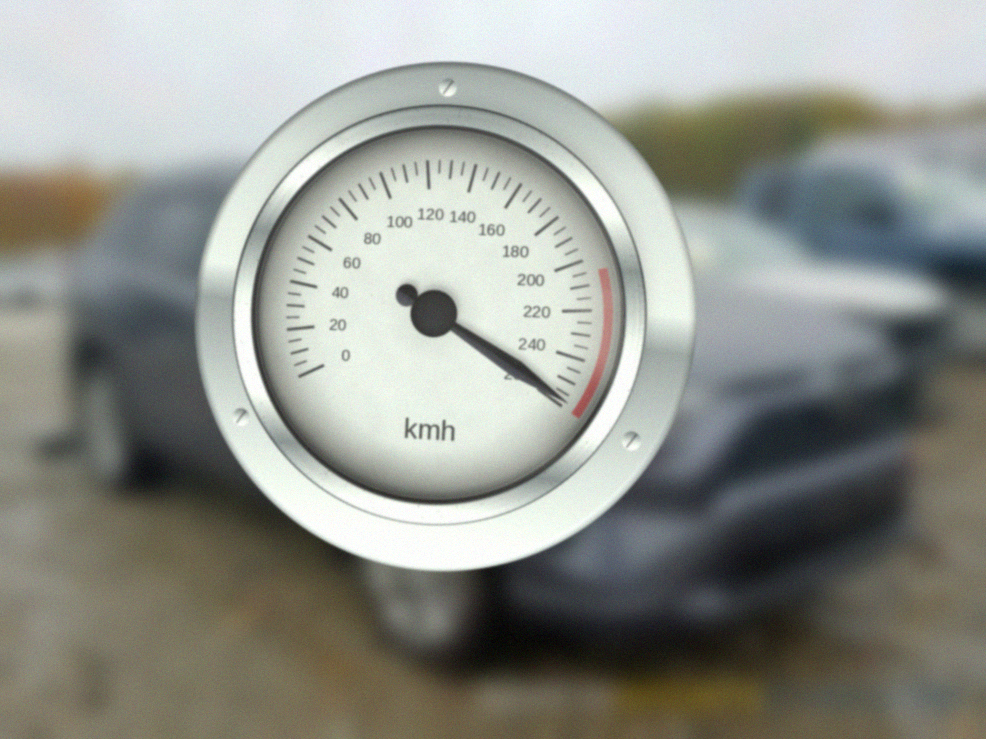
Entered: 257.5 km/h
